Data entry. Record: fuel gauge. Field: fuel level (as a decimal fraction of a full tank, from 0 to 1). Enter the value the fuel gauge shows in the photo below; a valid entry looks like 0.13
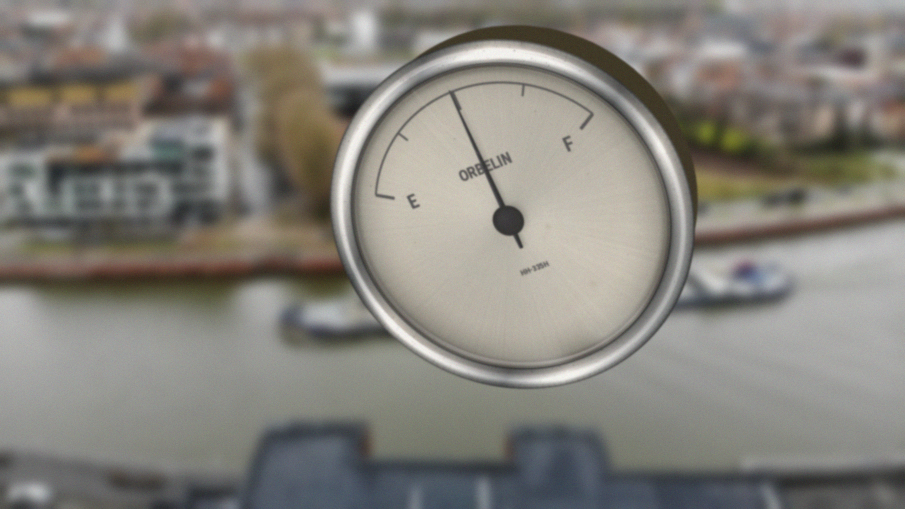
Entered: 0.5
